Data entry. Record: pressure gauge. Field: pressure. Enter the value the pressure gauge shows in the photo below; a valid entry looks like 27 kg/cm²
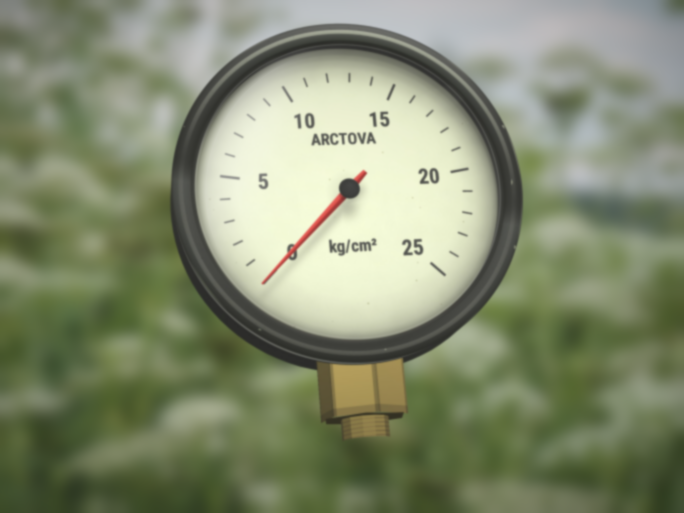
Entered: 0 kg/cm²
